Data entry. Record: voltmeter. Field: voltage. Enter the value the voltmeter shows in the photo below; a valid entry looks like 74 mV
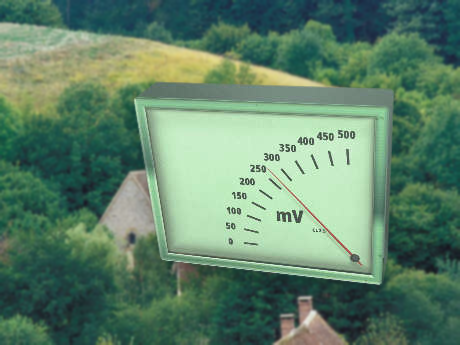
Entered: 275 mV
